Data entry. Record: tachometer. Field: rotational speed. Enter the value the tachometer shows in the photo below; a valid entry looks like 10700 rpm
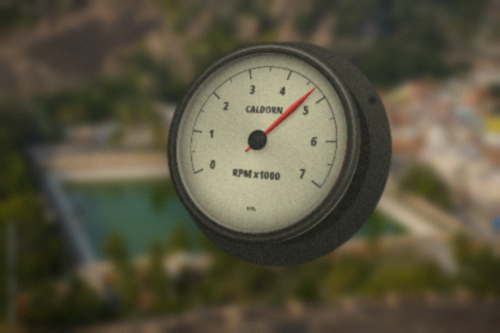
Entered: 4750 rpm
